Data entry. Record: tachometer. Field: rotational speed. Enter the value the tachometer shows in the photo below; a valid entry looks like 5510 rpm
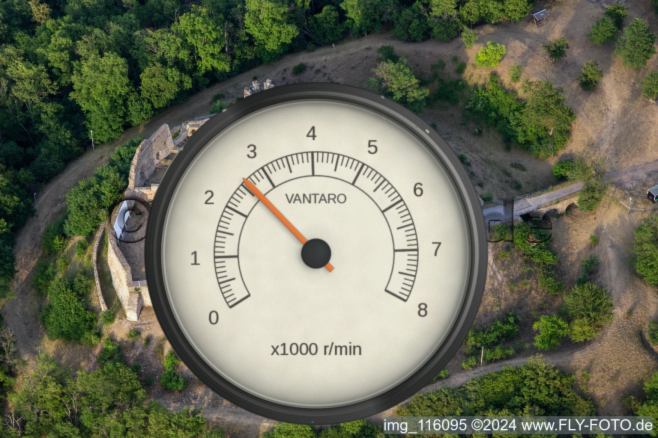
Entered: 2600 rpm
